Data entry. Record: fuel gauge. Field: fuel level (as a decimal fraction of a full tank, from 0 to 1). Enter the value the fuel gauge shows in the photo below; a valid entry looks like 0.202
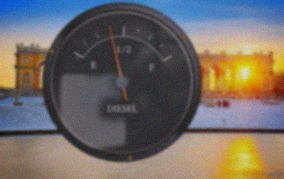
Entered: 0.375
